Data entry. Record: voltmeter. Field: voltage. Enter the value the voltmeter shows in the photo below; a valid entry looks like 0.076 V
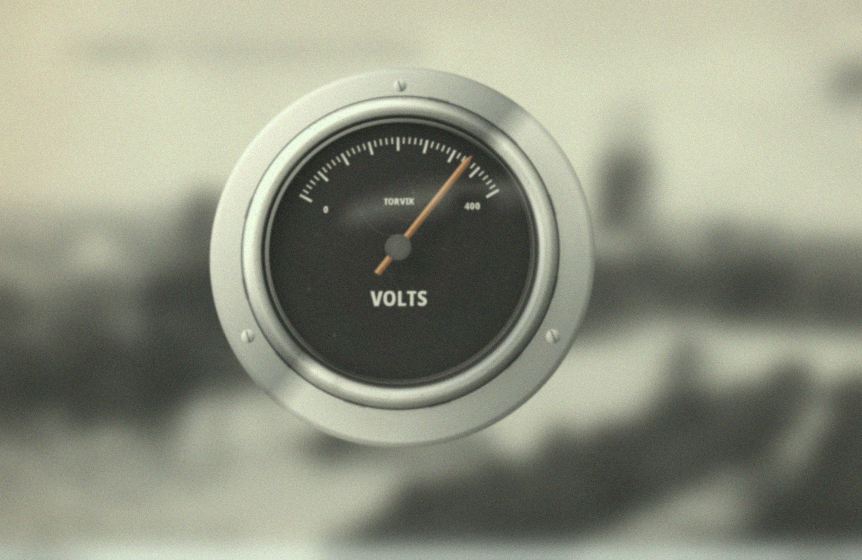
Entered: 330 V
